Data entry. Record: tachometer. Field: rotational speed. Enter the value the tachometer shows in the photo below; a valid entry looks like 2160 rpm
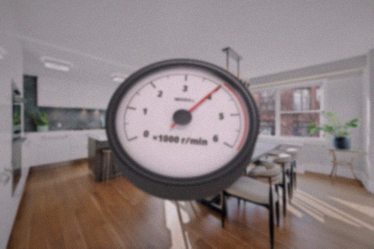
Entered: 4000 rpm
